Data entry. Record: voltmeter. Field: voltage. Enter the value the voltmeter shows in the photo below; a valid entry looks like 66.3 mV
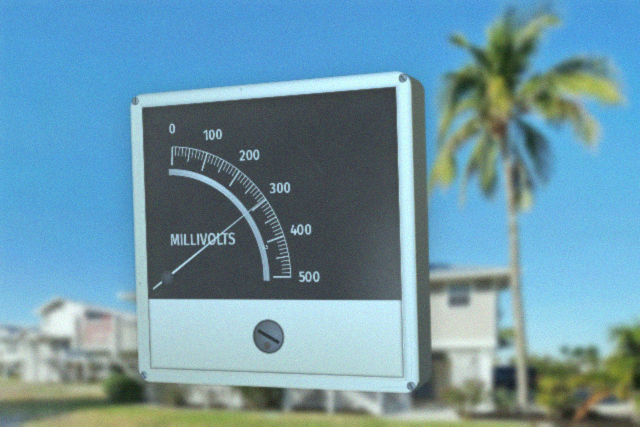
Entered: 300 mV
